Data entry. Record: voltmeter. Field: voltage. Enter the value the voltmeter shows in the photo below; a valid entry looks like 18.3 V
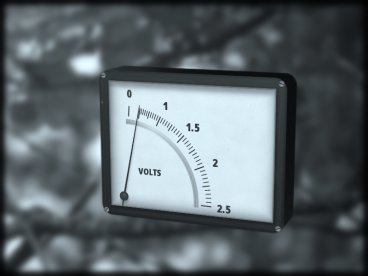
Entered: 0.5 V
